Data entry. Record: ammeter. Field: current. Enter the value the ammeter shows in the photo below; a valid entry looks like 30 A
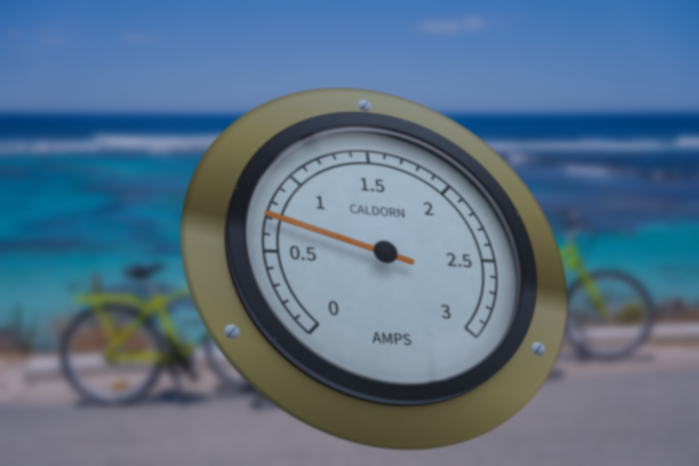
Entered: 0.7 A
